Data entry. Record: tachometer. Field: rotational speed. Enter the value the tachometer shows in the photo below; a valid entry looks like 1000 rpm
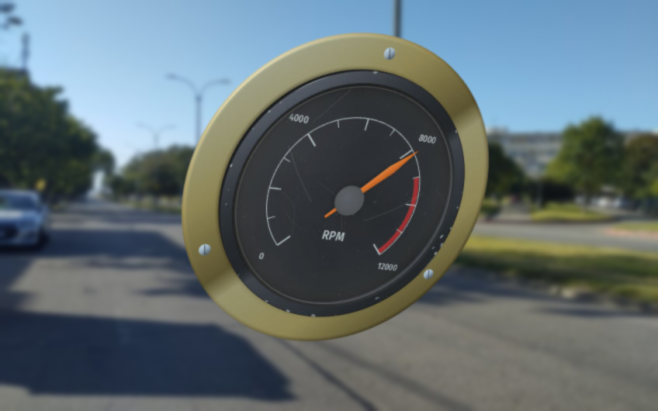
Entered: 8000 rpm
